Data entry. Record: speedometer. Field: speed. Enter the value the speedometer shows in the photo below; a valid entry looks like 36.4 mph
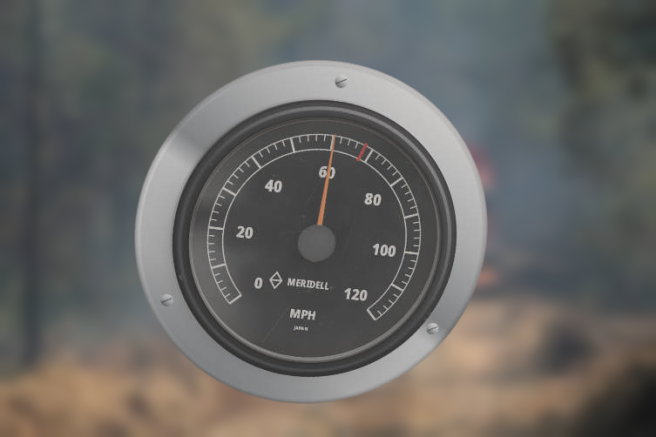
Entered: 60 mph
